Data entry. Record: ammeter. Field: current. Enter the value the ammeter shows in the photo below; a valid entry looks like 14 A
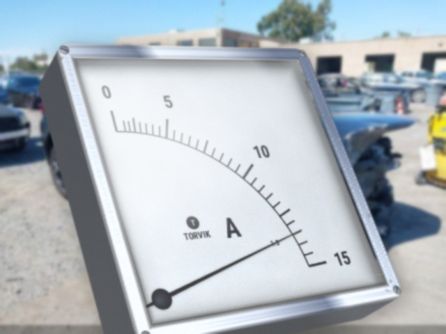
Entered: 13.5 A
